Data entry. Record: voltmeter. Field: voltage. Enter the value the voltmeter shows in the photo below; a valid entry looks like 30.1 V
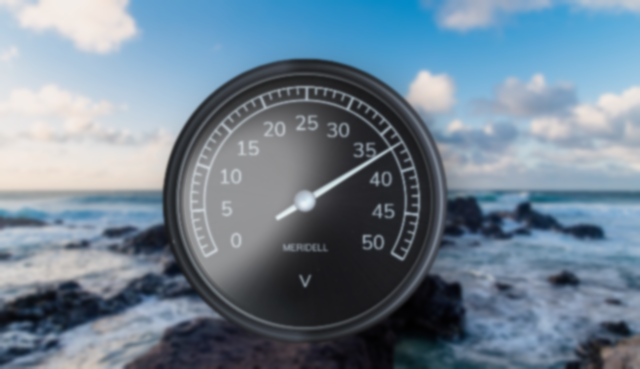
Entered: 37 V
